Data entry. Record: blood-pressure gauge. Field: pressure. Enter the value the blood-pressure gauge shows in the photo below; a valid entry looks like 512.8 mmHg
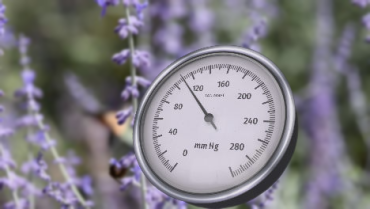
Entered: 110 mmHg
